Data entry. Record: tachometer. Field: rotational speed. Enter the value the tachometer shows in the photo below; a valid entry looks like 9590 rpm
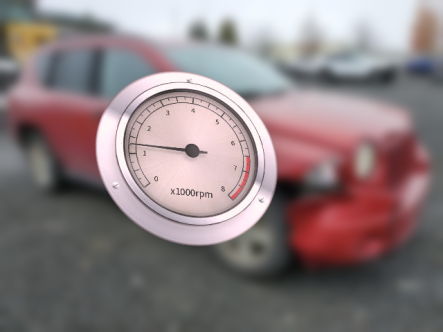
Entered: 1250 rpm
